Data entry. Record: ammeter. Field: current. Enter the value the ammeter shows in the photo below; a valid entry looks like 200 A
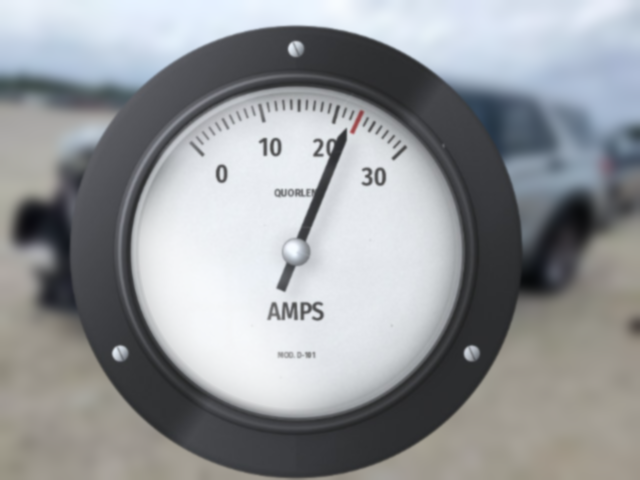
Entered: 22 A
